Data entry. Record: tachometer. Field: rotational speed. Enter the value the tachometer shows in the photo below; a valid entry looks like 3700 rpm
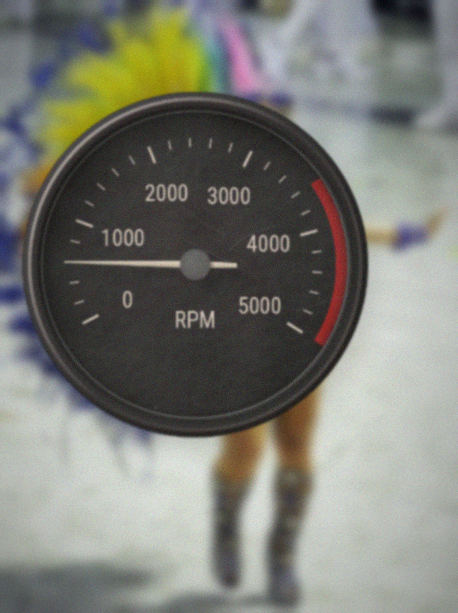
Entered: 600 rpm
